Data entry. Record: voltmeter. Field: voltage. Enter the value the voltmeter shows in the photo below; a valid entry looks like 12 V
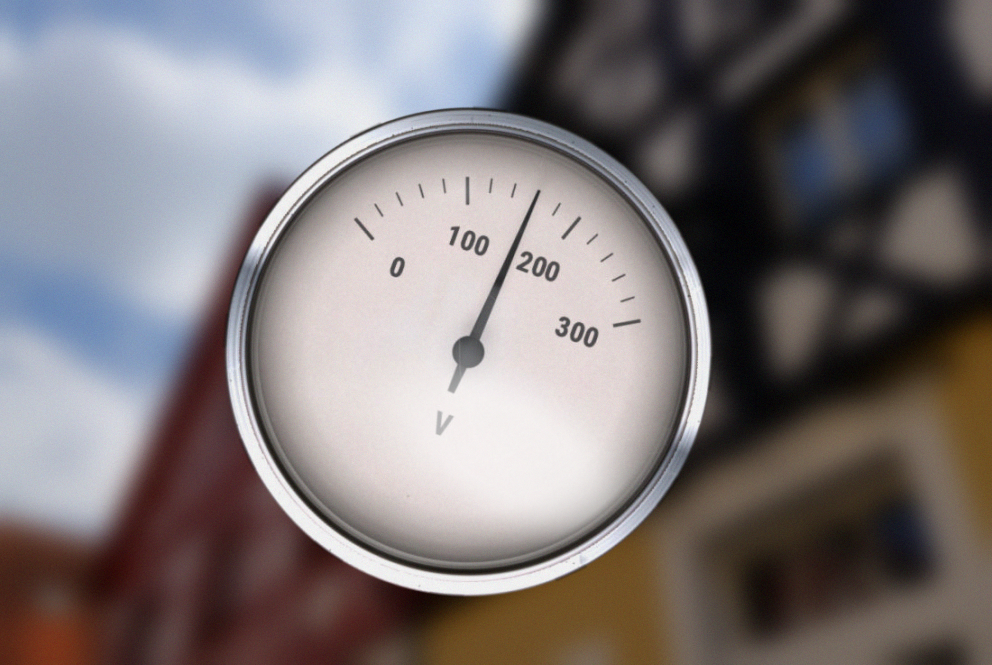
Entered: 160 V
